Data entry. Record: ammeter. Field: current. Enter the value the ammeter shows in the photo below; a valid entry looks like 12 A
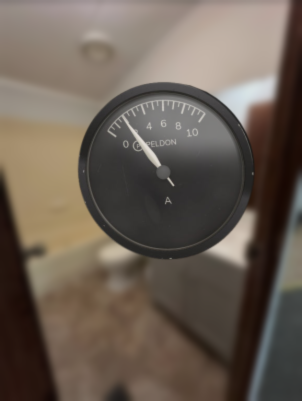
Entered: 2 A
